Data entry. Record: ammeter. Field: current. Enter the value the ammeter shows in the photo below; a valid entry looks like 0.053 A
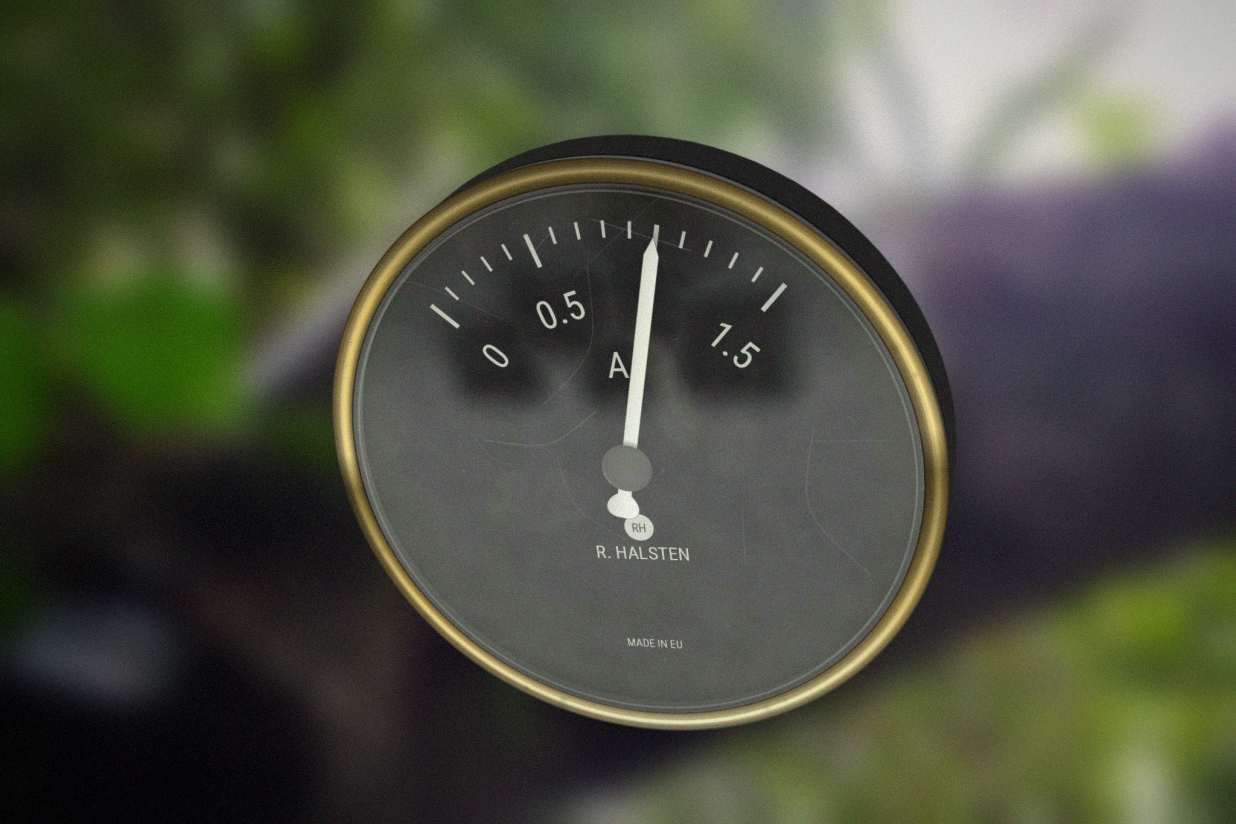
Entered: 1 A
